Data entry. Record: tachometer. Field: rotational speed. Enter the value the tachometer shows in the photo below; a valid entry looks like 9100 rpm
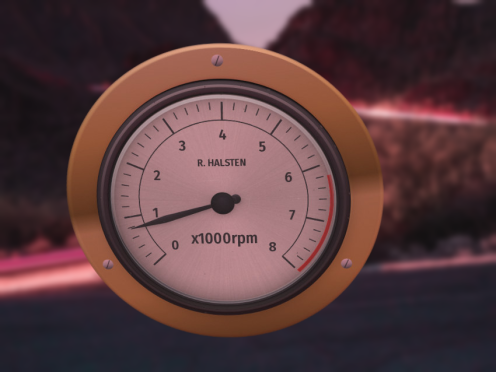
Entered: 800 rpm
